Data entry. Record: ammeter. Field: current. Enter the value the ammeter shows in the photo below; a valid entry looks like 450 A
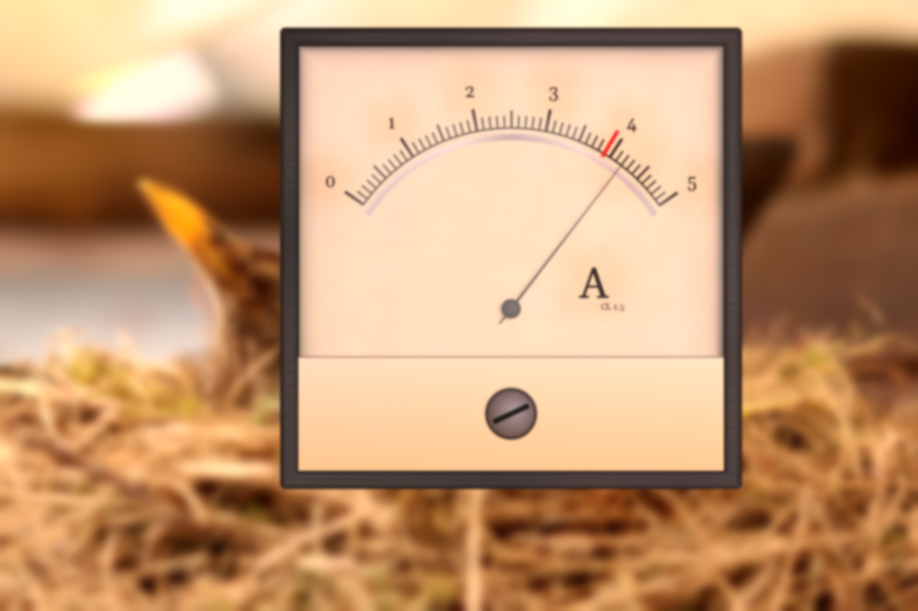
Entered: 4.2 A
